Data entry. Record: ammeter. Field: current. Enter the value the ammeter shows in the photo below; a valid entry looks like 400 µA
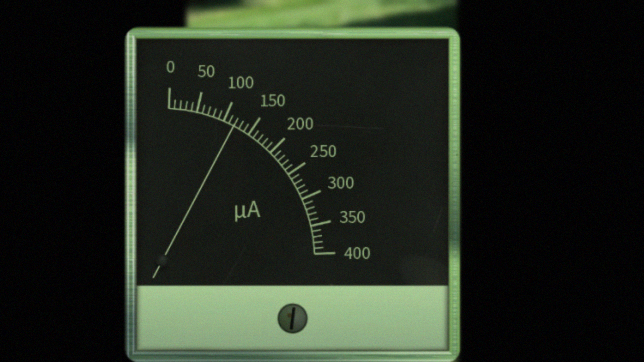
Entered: 120 µA
